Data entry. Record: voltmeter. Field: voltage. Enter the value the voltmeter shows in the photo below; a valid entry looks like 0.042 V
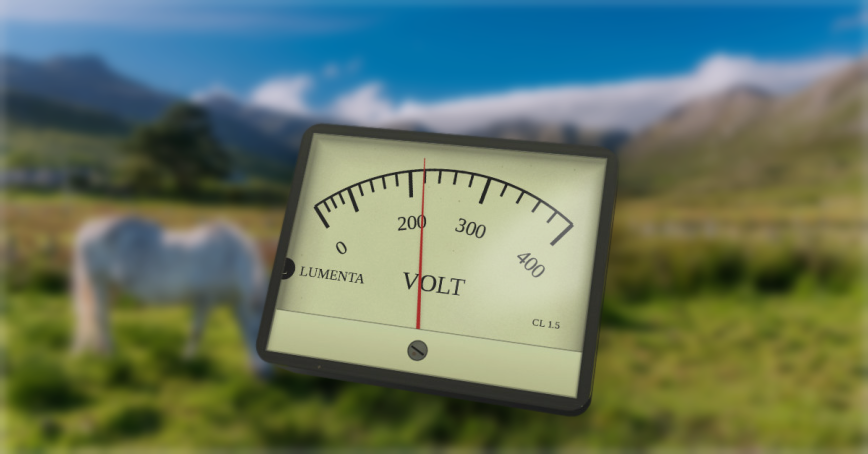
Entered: 220 V
